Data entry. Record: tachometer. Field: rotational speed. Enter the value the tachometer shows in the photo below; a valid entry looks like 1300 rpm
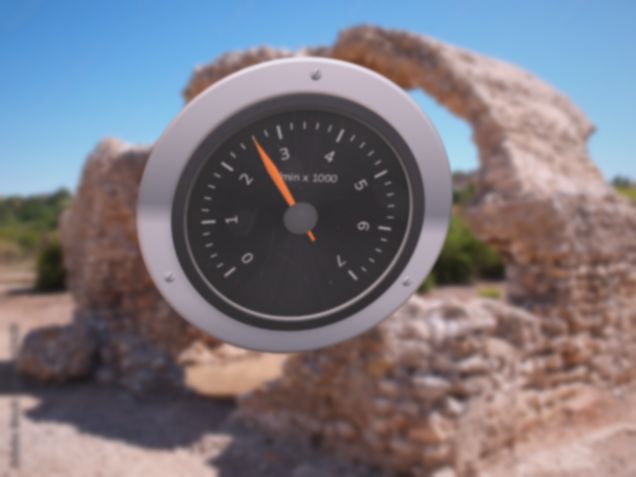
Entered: 2600 rpm
